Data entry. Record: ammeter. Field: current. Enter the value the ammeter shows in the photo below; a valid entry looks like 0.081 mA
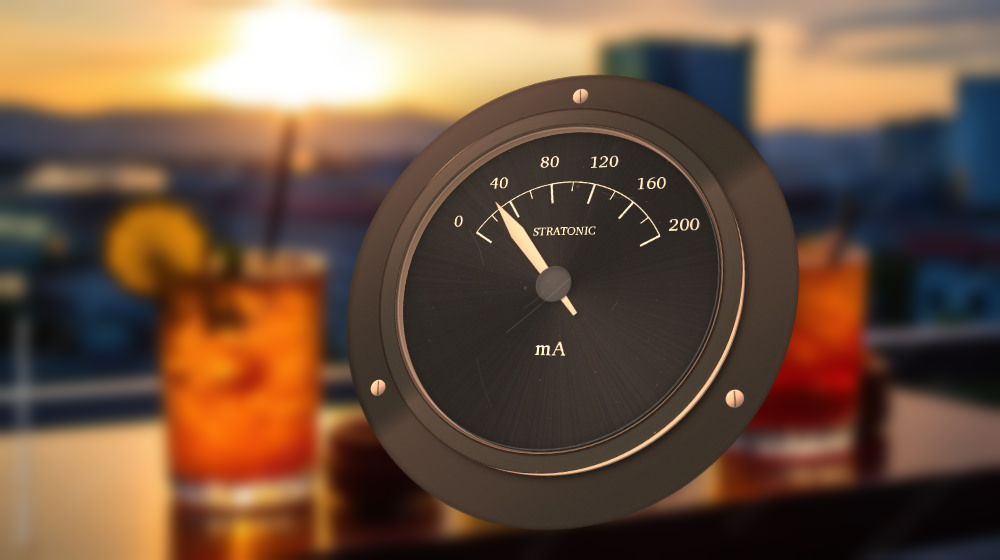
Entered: 30 mA
